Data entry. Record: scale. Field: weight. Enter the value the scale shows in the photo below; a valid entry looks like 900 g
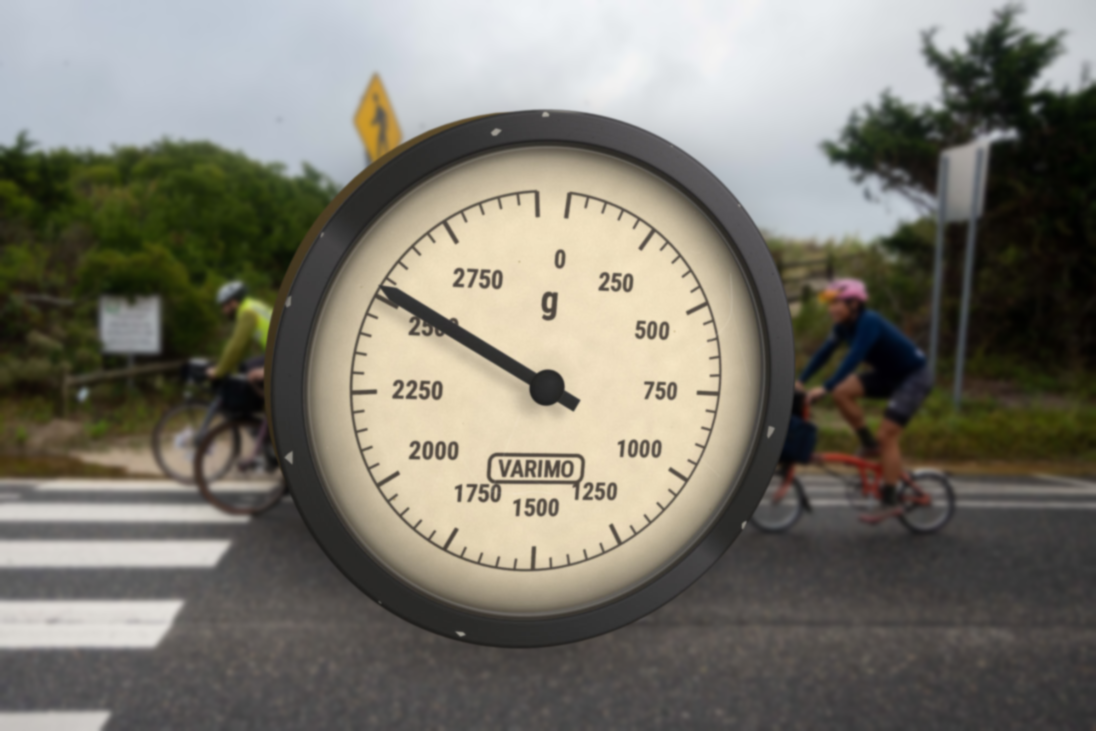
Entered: 2525 g
